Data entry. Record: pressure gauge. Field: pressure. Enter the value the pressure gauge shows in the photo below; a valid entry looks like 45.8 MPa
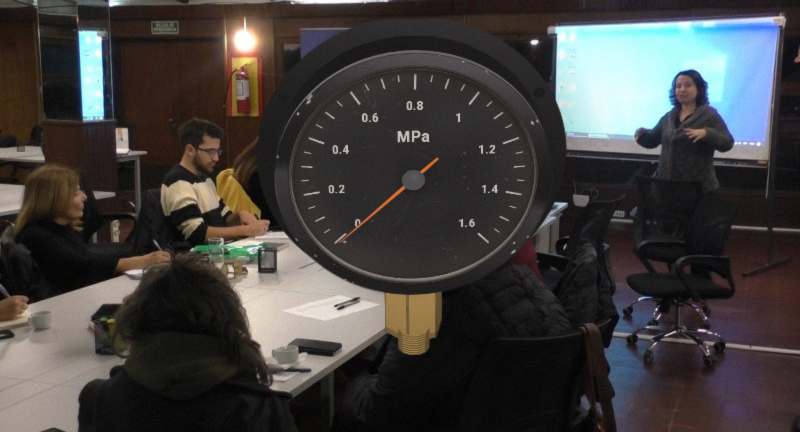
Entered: 0 MPa
